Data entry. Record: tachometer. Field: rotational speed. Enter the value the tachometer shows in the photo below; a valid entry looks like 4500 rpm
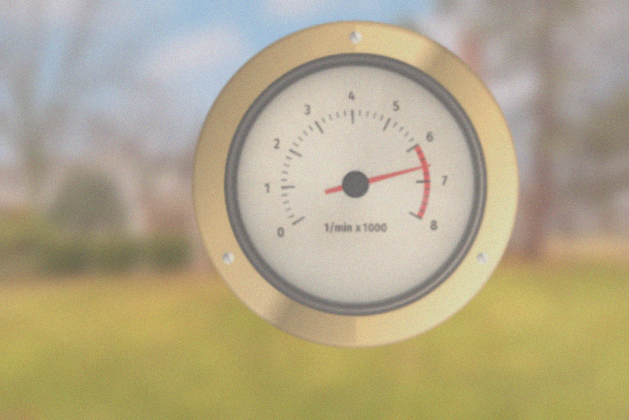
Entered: 6600 rpm
